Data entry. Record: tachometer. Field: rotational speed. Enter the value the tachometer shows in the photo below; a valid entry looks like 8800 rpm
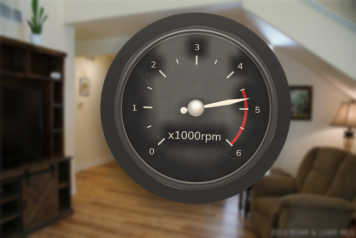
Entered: 4750 rpm
